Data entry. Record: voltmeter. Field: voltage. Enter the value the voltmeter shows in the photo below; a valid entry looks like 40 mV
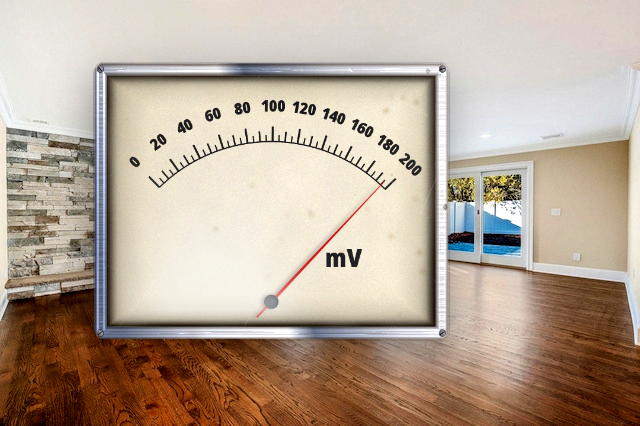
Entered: 195 mV
